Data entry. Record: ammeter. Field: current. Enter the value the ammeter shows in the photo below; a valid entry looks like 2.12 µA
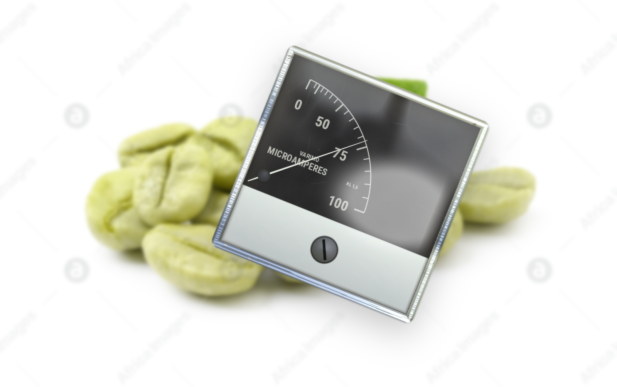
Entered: 72.5 µA
